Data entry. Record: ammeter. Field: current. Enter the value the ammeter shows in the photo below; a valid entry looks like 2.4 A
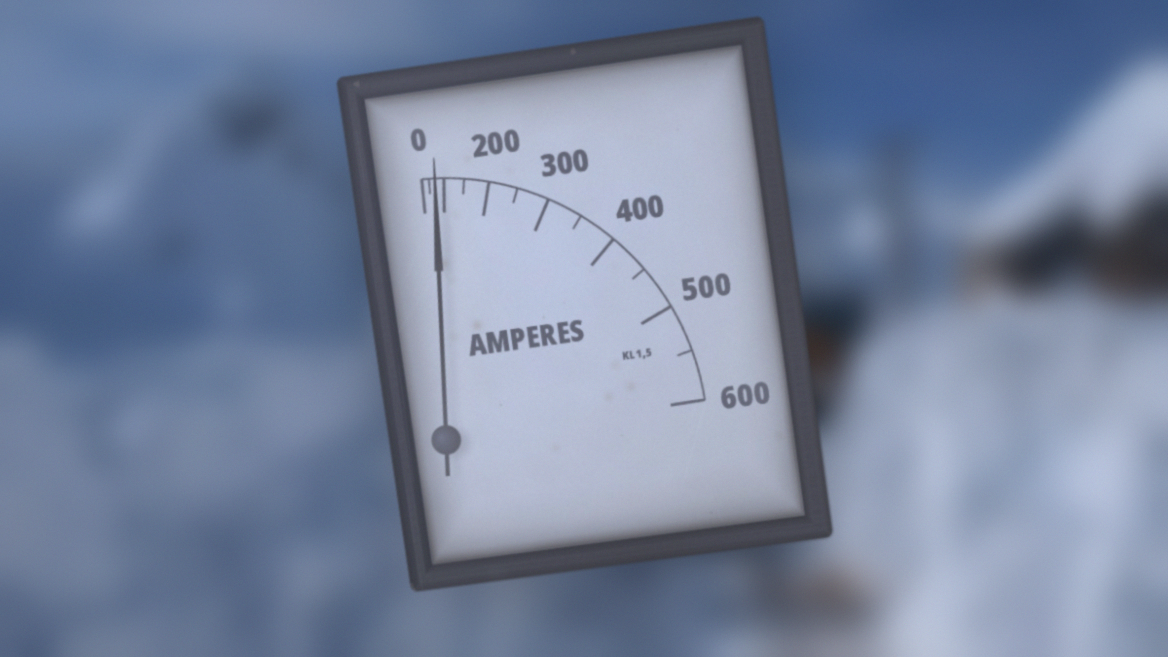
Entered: 75 A
